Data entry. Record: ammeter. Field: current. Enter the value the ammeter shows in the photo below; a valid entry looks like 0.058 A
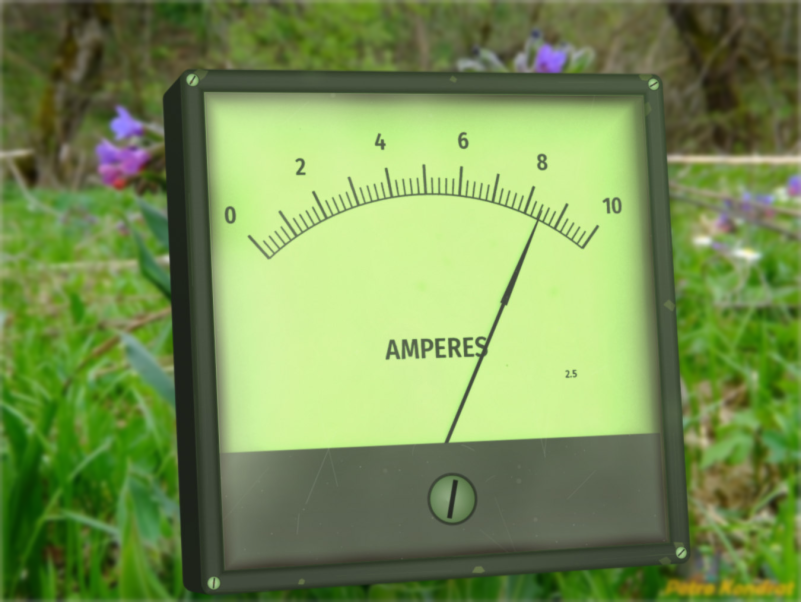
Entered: 8.4 A
